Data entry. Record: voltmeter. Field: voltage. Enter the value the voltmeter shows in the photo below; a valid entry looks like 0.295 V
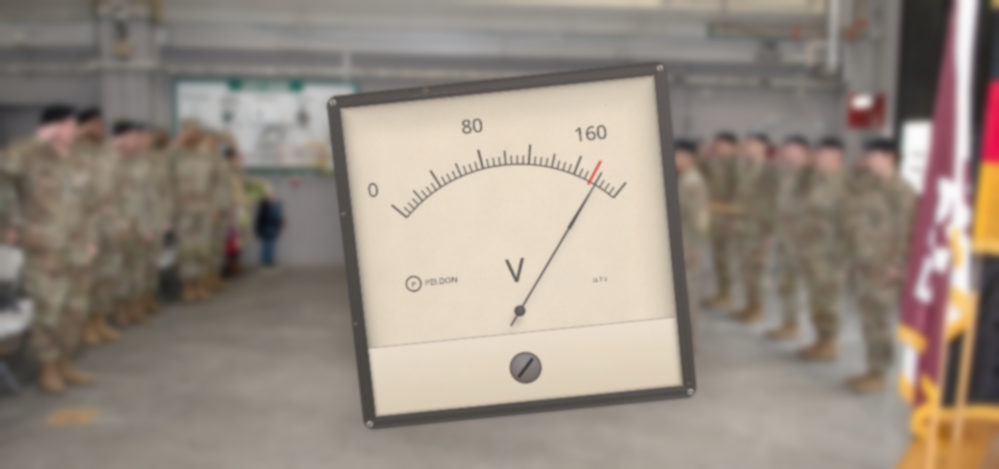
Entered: 180 V
